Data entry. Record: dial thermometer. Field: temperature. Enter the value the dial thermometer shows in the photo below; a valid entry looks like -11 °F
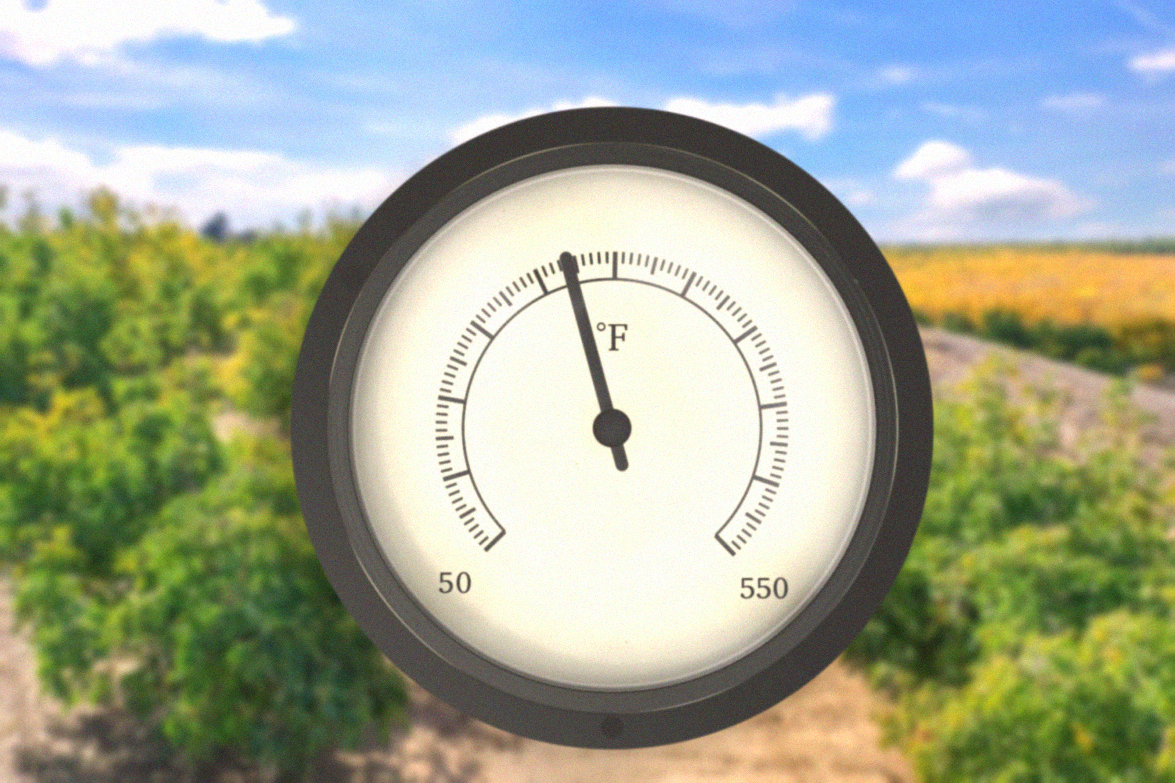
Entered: 270 °F
